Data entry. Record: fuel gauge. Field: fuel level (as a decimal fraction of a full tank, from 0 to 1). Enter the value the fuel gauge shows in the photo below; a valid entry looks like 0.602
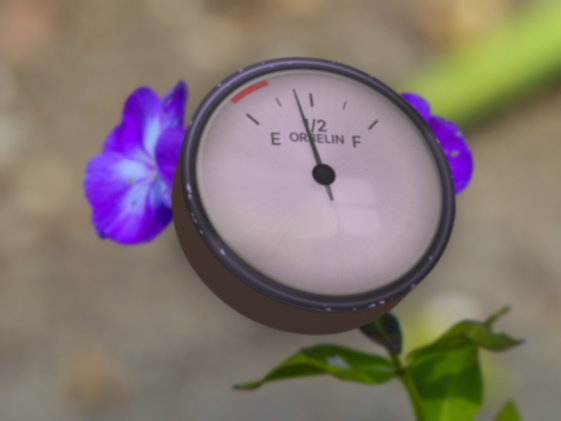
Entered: 0.375
